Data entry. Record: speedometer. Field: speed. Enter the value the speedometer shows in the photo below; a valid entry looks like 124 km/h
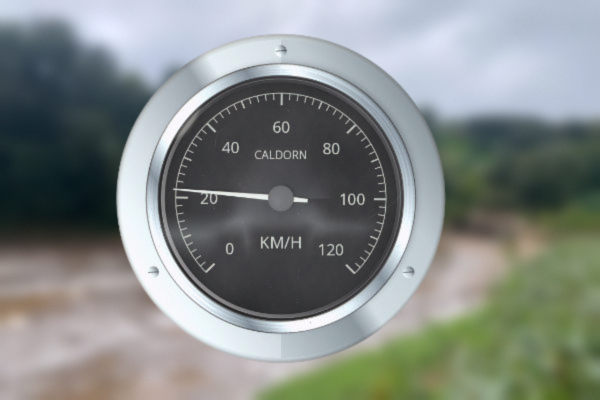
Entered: 22 km/h
